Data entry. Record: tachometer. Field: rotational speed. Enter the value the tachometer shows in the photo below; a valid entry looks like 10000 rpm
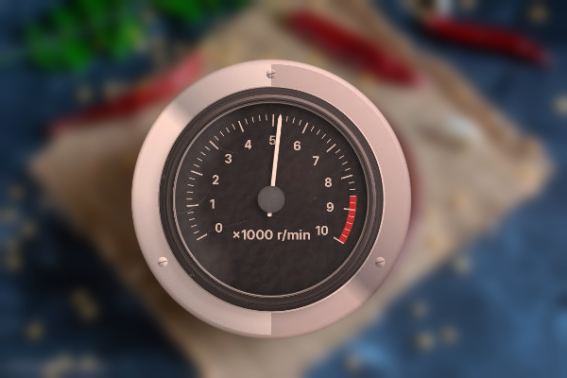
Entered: 5200 rpm
